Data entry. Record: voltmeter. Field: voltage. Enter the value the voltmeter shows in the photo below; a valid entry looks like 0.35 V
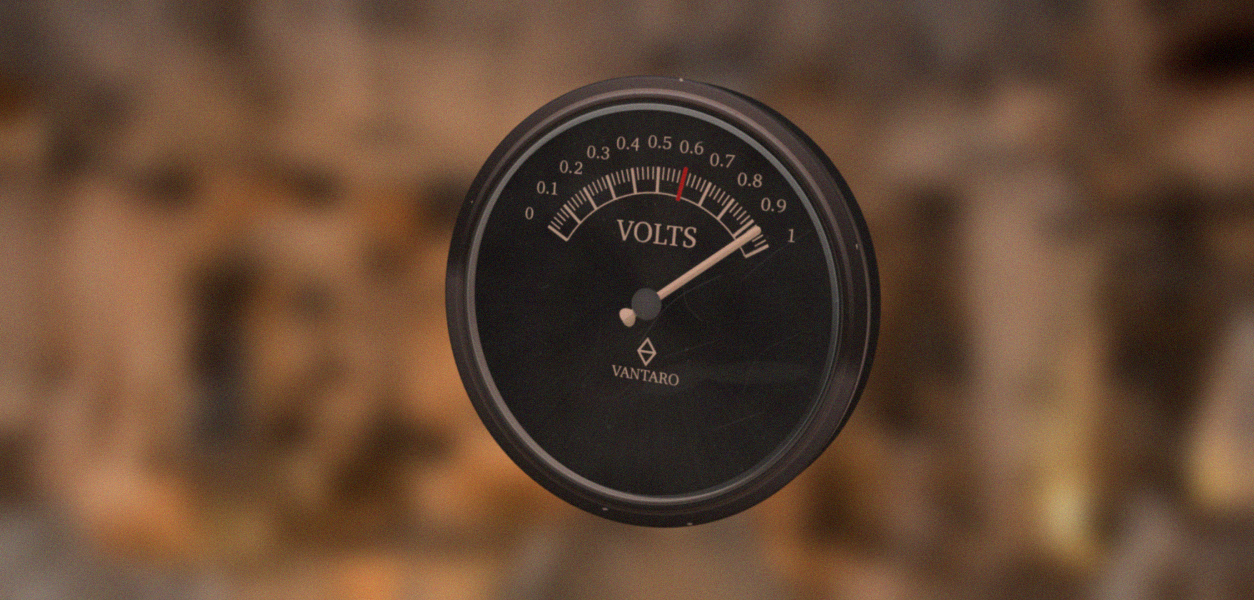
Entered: 0.94 V
